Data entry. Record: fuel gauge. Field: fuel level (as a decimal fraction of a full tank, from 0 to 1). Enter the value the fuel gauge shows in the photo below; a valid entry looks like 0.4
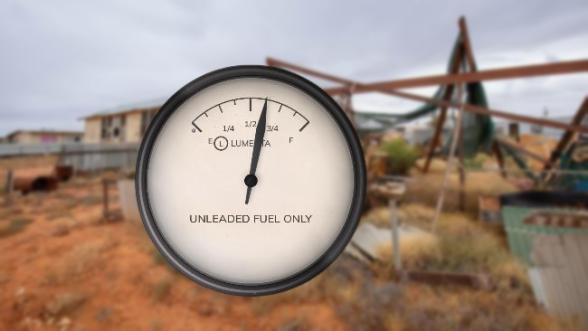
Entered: 0.625
